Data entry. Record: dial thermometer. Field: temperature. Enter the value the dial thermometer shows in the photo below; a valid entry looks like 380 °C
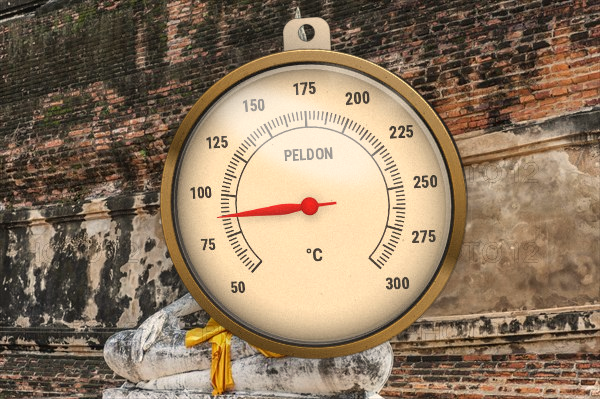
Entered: 87.5 °C
